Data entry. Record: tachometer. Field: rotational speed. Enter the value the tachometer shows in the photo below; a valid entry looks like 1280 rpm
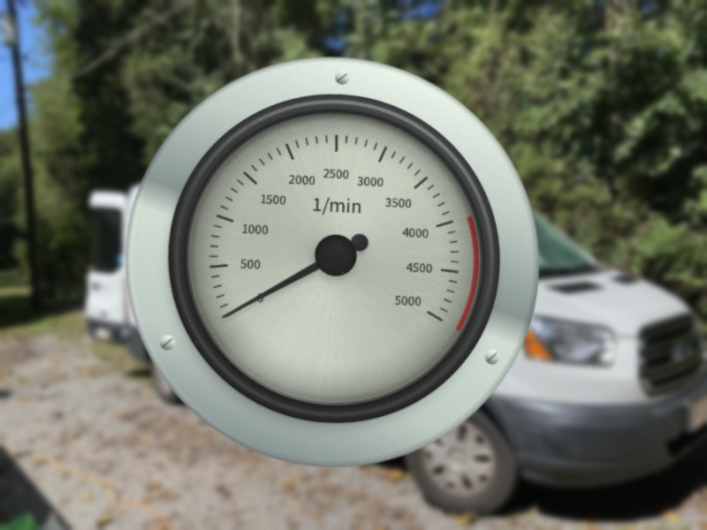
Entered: 0 rpm
